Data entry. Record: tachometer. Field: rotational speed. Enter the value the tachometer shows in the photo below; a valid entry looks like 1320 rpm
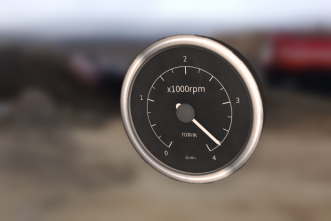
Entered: 3750 rpm
